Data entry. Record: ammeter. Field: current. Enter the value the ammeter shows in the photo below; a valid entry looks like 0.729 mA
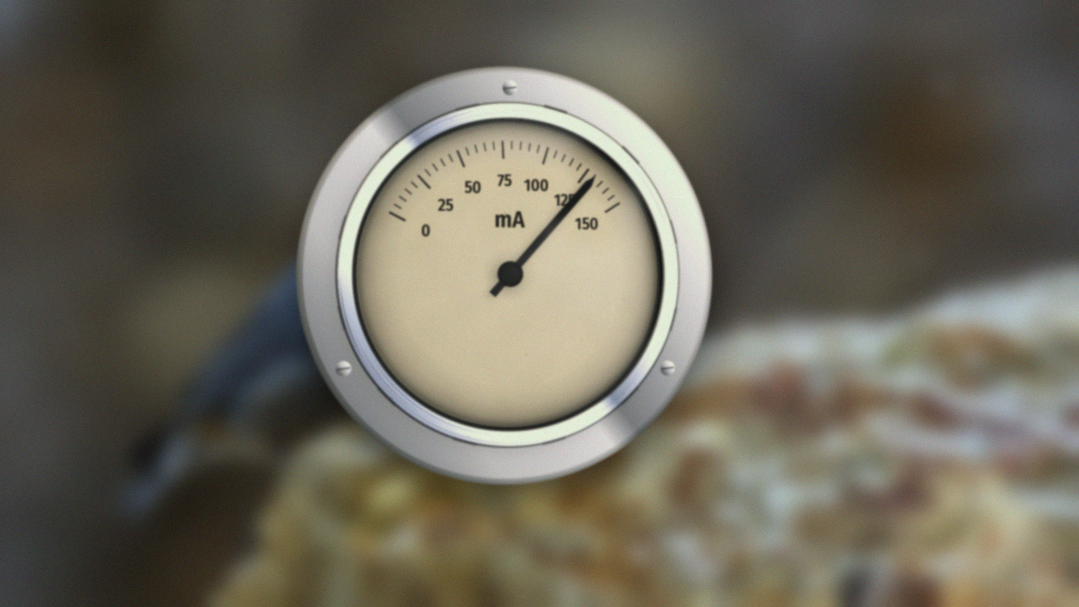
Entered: 130 mA
